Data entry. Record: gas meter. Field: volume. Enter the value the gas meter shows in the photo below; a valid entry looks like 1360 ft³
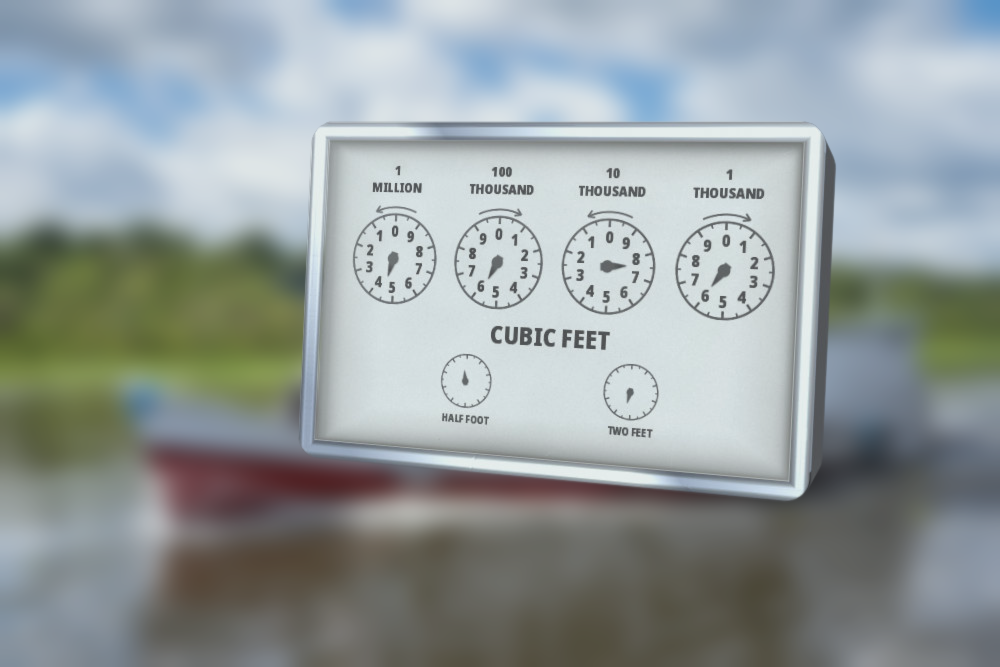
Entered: 457600 ft³
